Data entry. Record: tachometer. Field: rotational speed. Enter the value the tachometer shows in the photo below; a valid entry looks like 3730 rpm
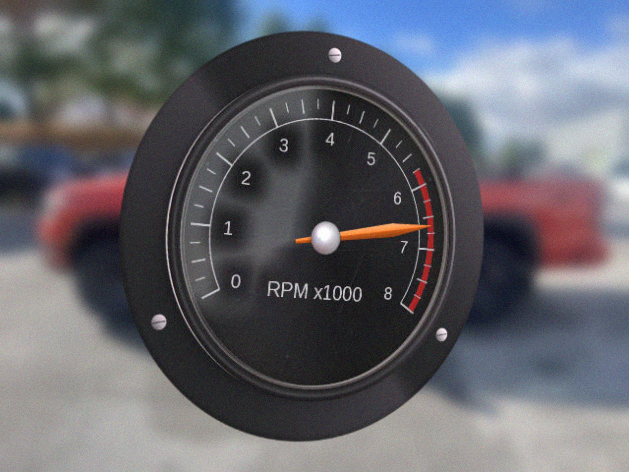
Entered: 6625 rpm
